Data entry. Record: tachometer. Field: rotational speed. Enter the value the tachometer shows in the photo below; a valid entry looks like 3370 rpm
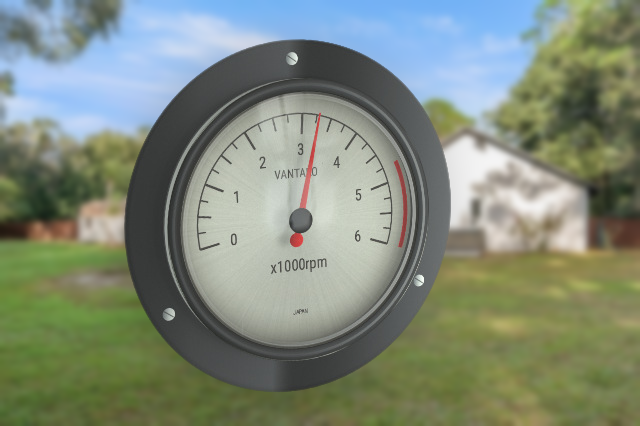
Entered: 3250 rpm
